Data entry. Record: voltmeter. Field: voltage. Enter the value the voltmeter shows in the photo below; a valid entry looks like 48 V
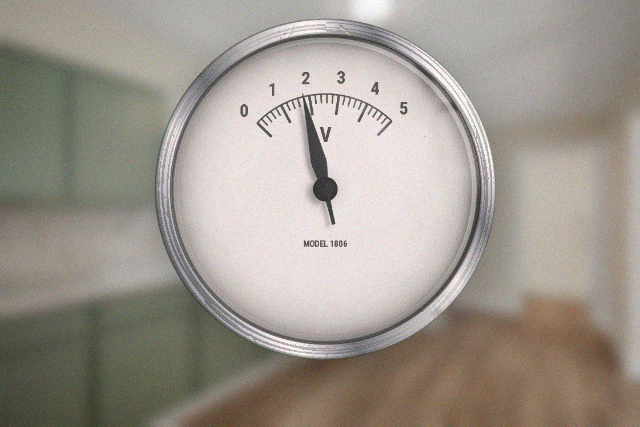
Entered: 1.8 V
